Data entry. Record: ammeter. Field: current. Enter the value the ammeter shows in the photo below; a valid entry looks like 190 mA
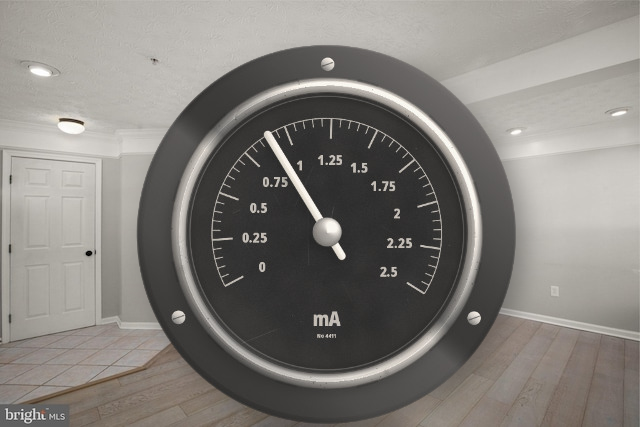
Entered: 0.9 mA
